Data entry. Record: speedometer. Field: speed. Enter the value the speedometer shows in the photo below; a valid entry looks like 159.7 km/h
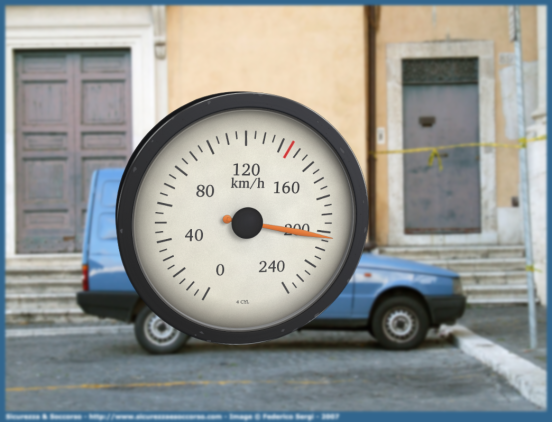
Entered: 202.5 km/h
